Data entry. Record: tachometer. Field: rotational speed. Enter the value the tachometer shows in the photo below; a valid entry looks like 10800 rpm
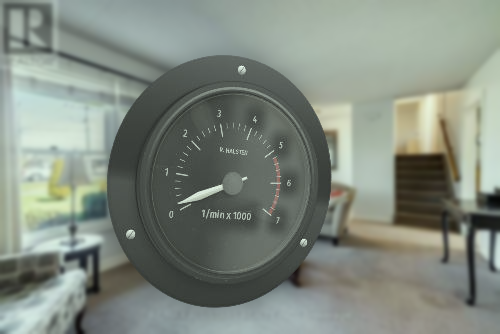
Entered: 200 rpm
